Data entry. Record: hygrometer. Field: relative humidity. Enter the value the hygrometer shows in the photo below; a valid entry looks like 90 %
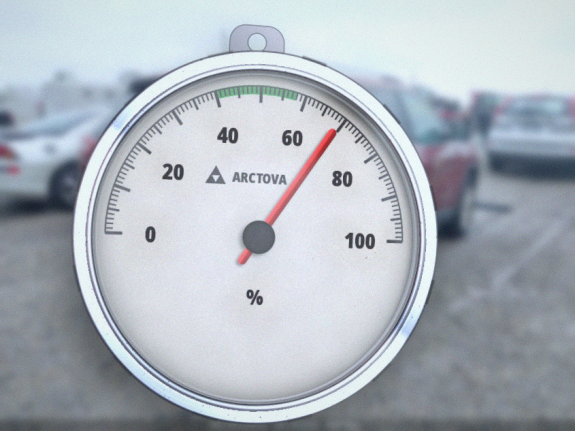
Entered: 69 %
